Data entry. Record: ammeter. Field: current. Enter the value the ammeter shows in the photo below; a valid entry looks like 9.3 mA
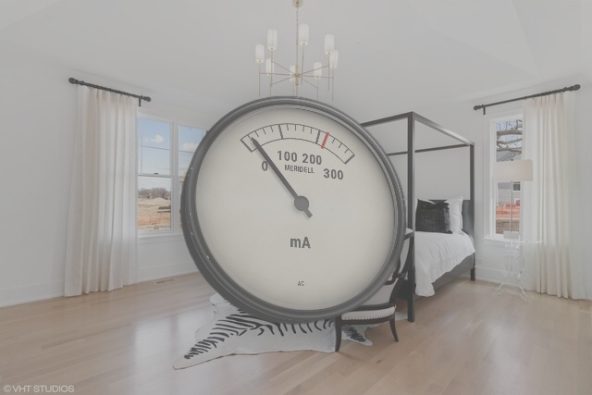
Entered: 20 mA
